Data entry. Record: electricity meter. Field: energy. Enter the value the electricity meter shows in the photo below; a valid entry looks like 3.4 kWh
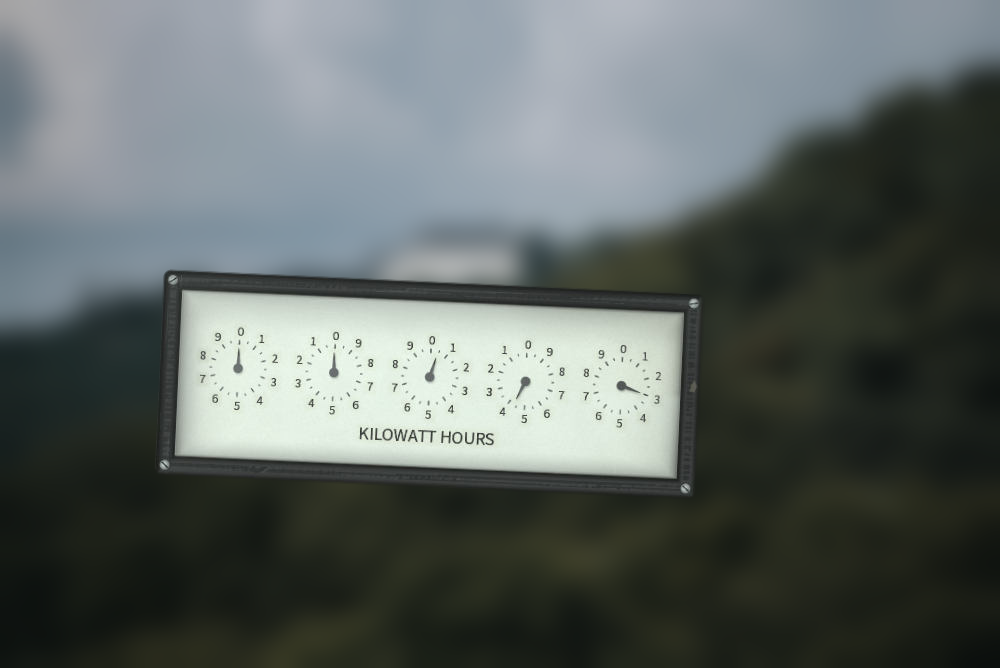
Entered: 43 kWh
